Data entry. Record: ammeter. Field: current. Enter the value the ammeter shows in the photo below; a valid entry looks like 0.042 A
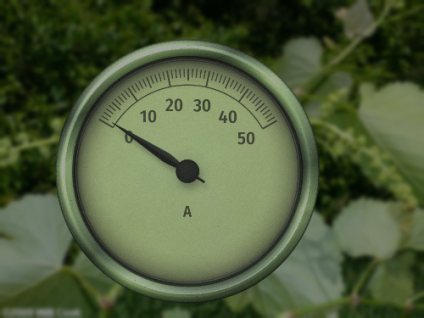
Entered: 1 A
